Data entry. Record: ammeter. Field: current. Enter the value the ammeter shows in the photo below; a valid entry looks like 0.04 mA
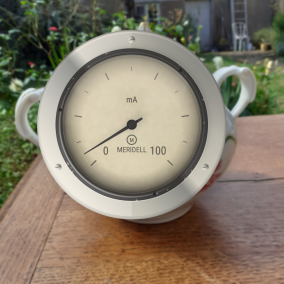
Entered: 5 mA
